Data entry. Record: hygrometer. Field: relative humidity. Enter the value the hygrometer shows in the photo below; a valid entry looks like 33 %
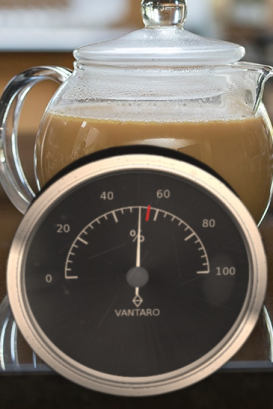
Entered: 52 %
